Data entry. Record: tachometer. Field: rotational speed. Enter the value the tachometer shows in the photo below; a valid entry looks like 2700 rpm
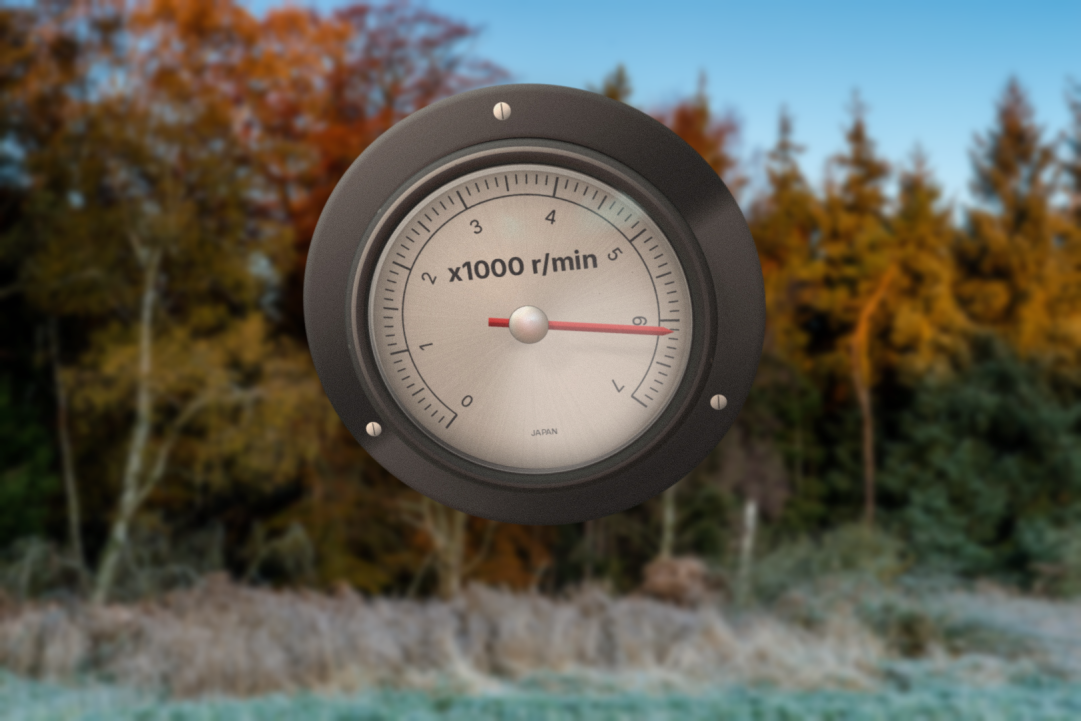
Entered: 6100 rpm
